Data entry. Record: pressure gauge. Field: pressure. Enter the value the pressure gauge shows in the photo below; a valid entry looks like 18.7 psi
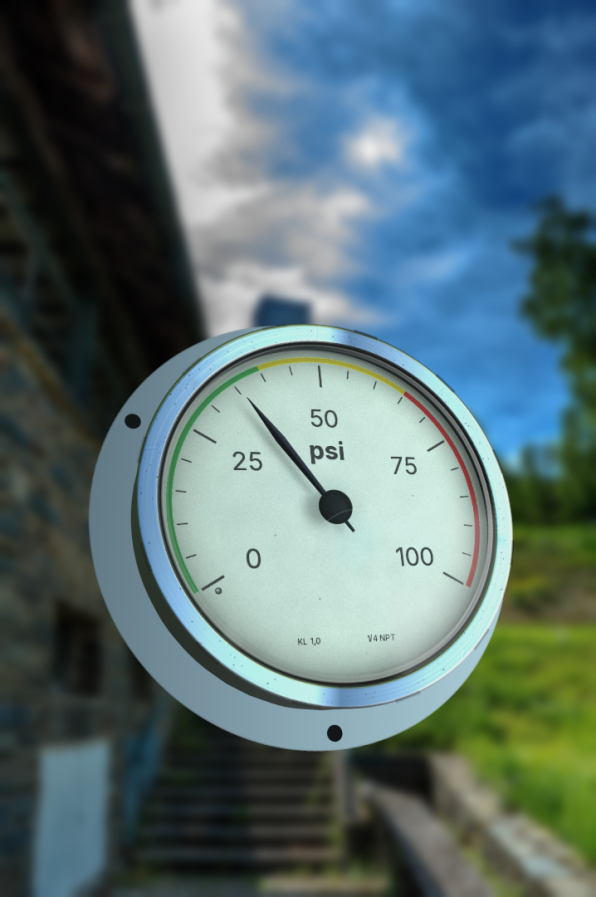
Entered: 35 psi
